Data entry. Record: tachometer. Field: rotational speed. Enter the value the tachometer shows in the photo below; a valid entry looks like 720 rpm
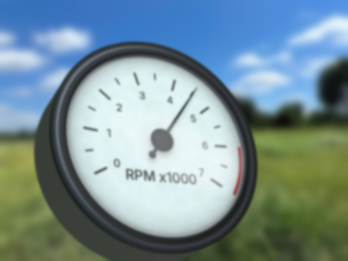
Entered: 4500 rpm
